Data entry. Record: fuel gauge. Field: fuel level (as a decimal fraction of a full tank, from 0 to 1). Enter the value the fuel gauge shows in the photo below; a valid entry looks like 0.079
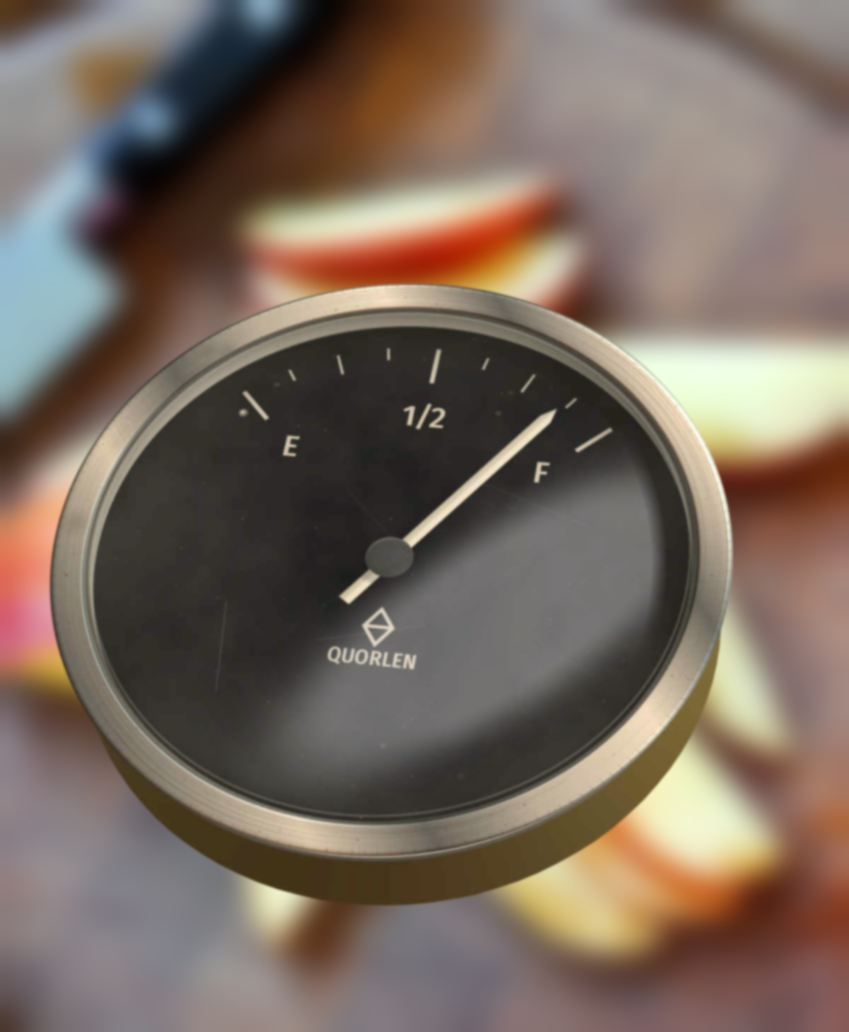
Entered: 0.875
